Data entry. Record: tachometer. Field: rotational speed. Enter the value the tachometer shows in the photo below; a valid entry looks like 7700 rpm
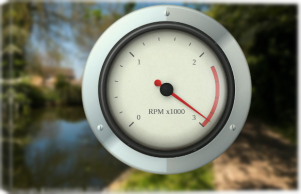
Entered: 2900 rpm
